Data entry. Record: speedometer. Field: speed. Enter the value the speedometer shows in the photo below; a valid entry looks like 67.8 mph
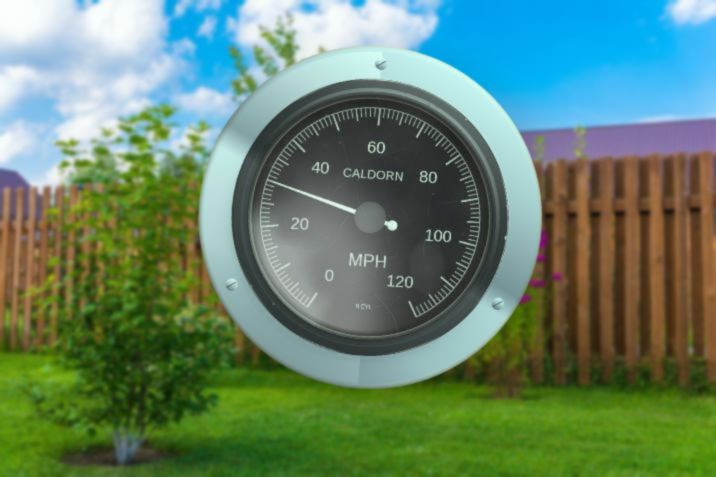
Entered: 30 mph
